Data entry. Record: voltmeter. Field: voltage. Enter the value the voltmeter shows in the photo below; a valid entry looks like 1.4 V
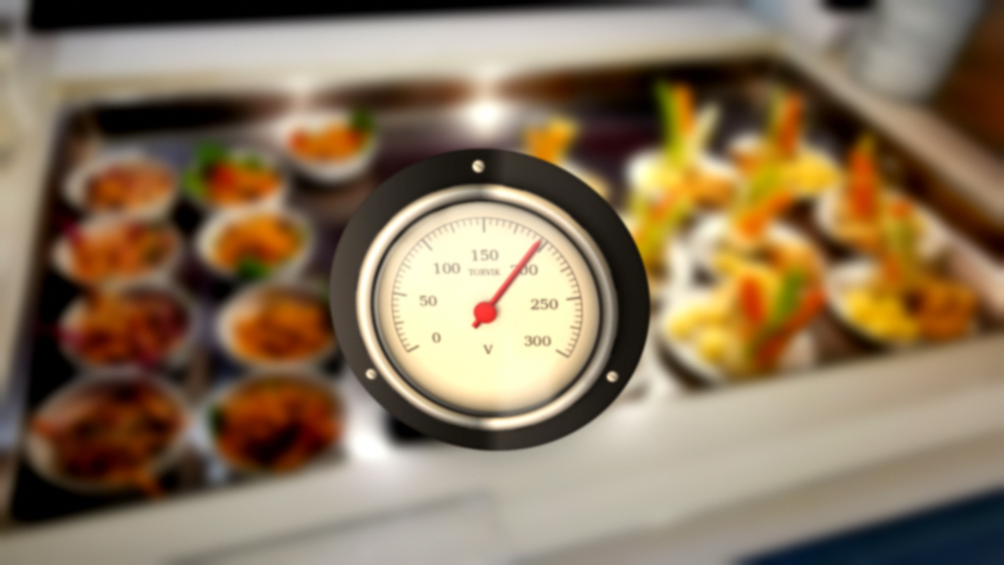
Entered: 195 V
